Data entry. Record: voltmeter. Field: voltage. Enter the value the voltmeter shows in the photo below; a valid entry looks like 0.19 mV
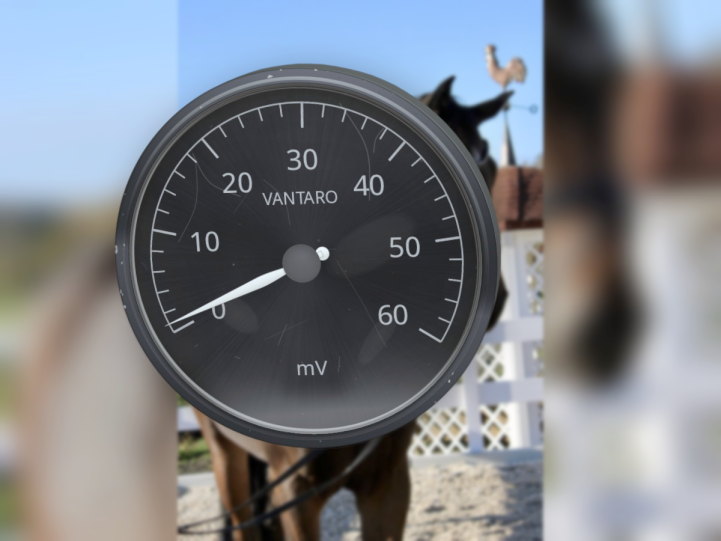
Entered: 1 mV
